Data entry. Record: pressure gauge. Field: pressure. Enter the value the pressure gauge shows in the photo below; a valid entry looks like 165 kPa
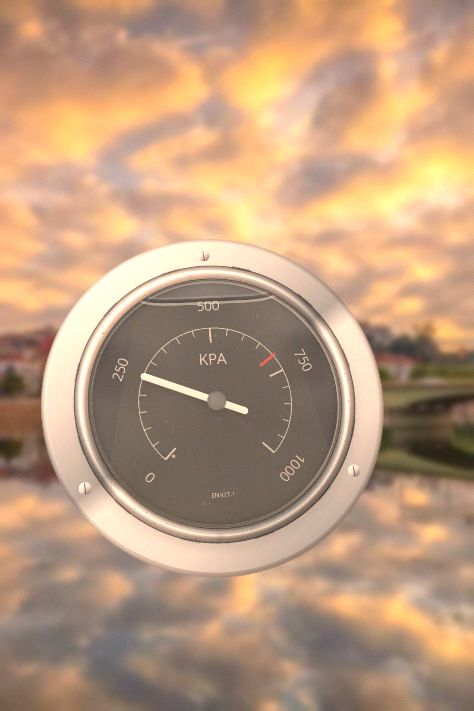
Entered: 250 kPa
